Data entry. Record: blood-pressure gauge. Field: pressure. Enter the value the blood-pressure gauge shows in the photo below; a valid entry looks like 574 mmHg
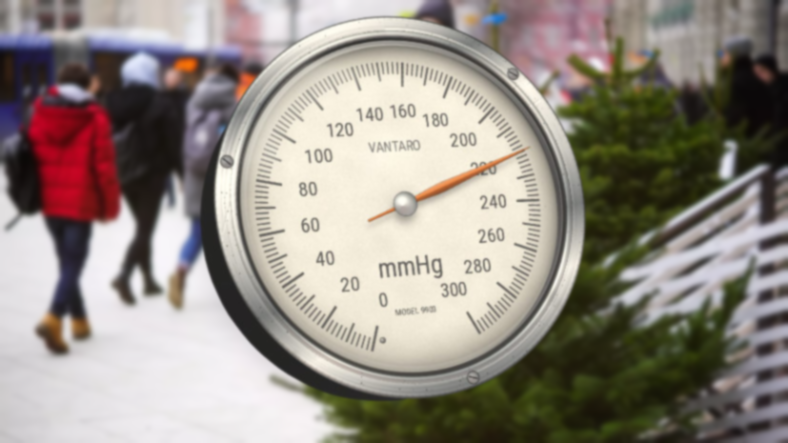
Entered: 220 mmHg
